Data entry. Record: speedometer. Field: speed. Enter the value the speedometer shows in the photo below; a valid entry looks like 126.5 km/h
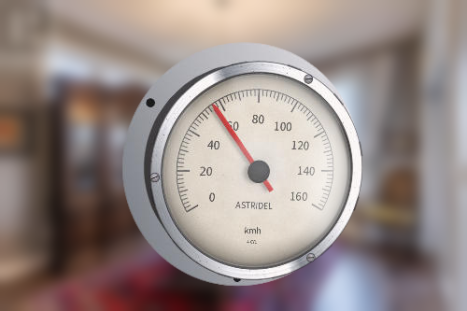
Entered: 56 km/h
